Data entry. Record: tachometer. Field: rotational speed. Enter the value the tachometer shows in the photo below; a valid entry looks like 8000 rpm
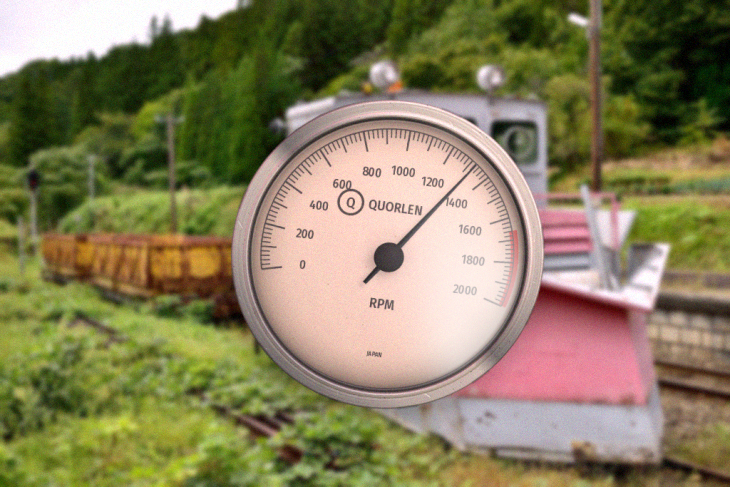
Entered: 1320 rpm
